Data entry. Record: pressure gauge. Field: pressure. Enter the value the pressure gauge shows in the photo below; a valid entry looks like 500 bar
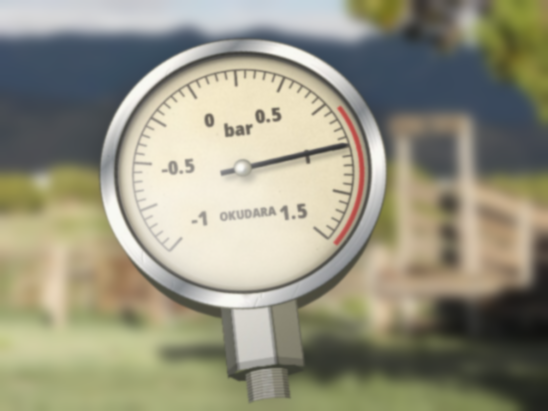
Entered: 1 bar
